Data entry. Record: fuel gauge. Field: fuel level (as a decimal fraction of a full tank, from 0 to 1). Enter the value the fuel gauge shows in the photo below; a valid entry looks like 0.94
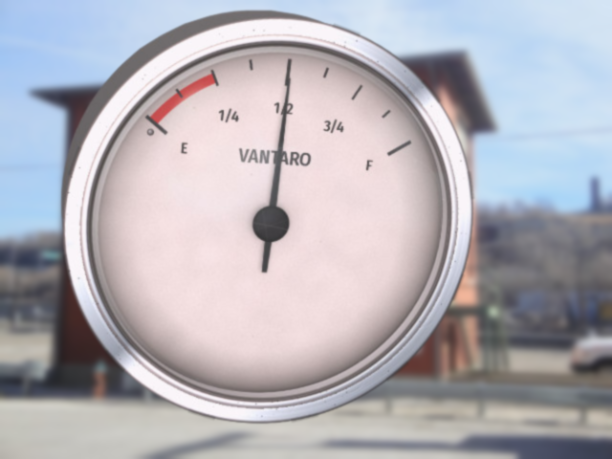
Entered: 0.5
